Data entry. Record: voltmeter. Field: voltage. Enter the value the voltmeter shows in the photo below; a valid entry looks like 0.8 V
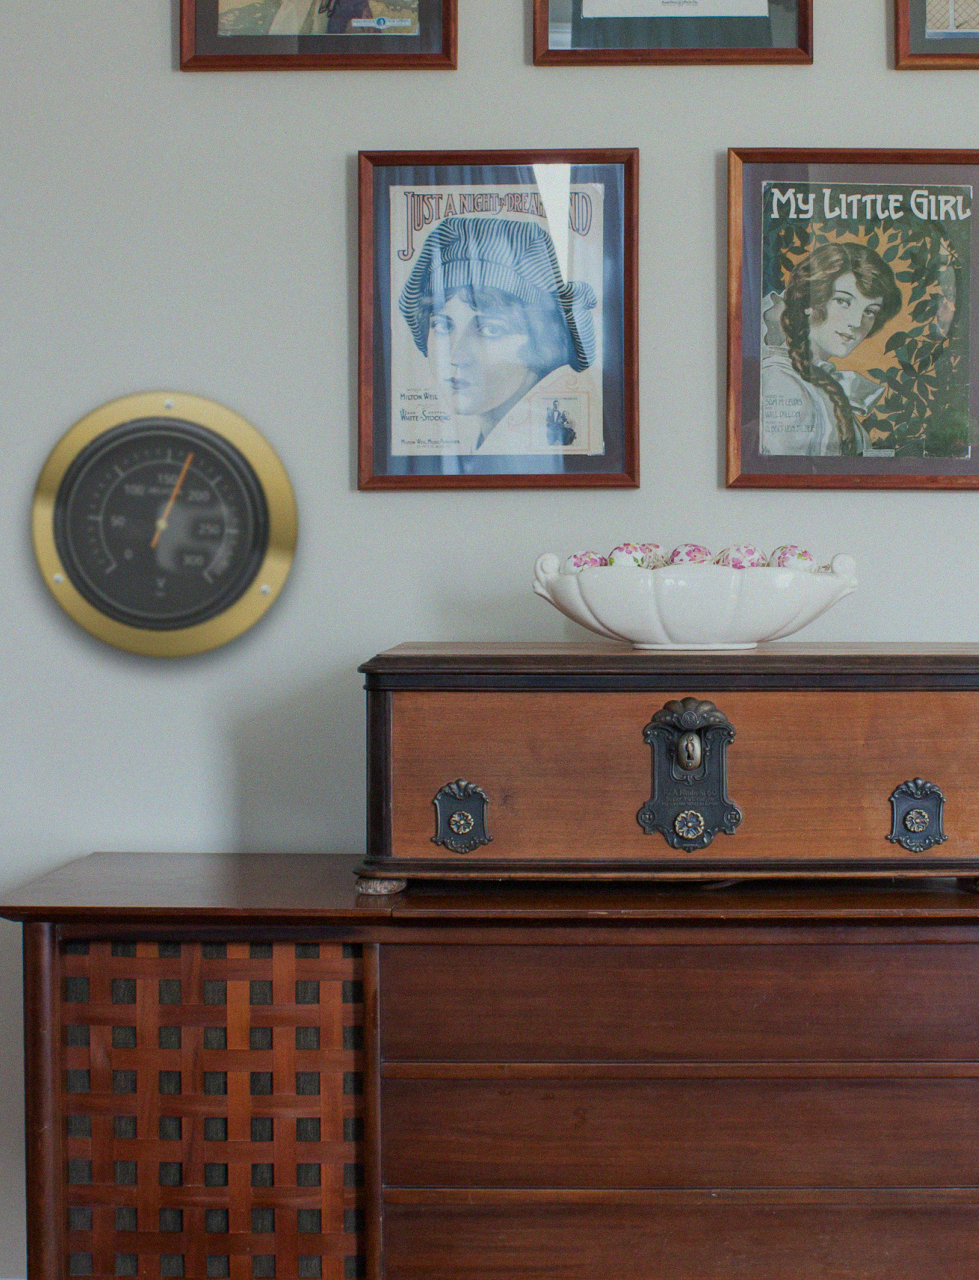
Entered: 170 V
